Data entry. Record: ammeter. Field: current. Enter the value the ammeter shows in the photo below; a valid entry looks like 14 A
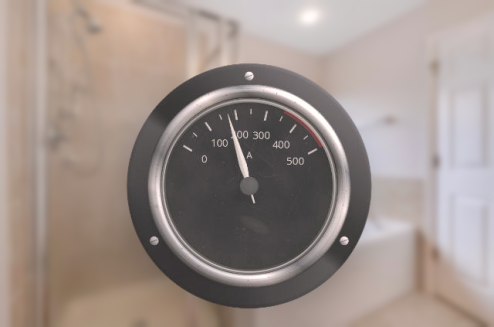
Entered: 175 A
